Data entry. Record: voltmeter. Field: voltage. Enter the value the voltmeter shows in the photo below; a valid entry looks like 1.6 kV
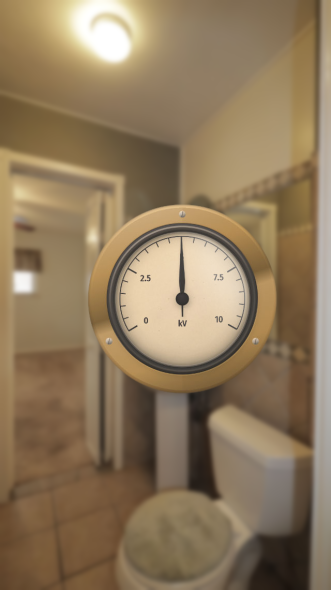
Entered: 5 kV
